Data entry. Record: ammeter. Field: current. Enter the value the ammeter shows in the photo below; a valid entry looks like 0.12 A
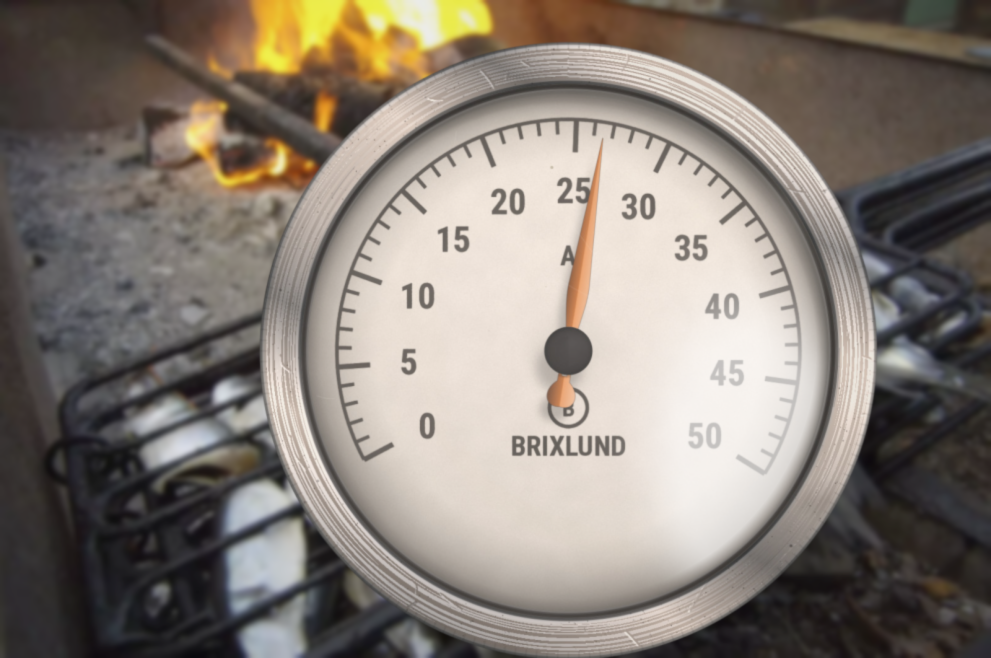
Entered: 26.5 A
